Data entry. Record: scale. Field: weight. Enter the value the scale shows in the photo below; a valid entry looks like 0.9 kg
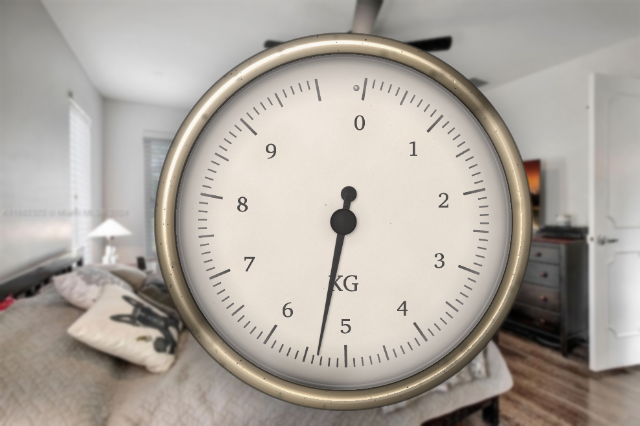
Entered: 5.35 kg
